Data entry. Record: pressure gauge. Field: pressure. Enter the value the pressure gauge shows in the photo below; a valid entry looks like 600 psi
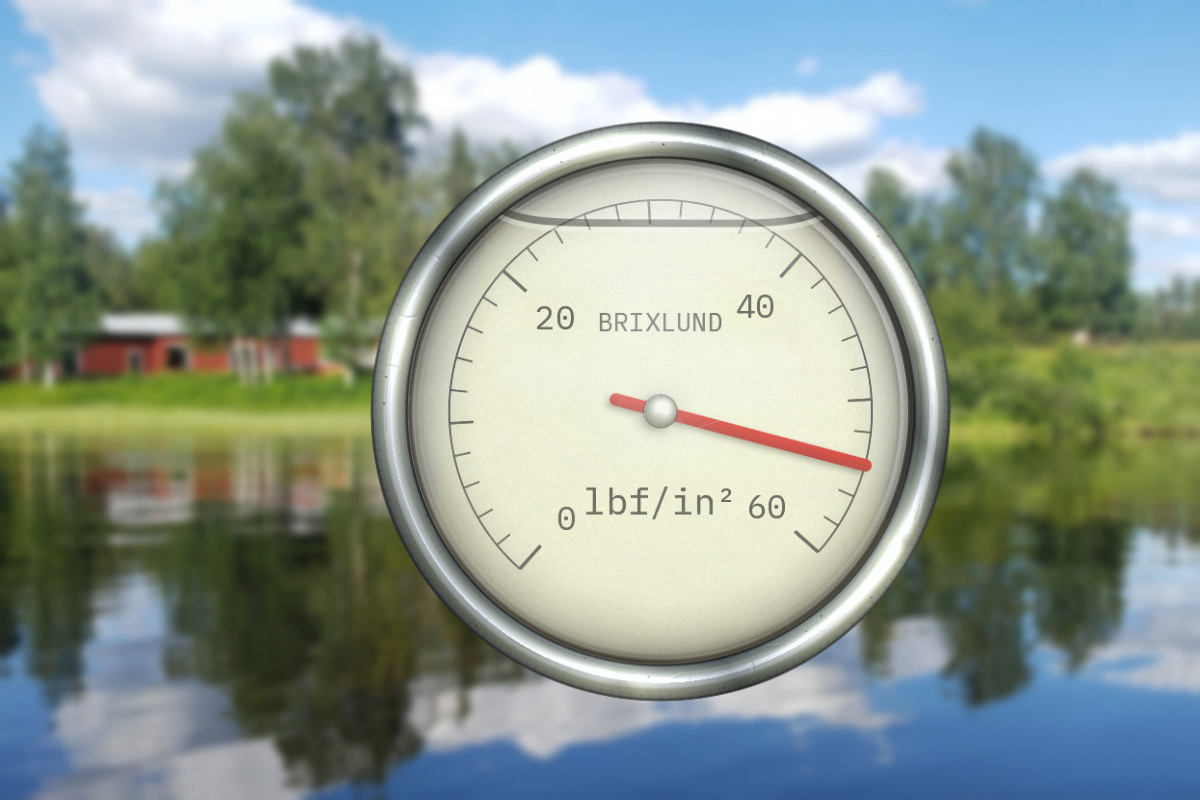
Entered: 54 psi
